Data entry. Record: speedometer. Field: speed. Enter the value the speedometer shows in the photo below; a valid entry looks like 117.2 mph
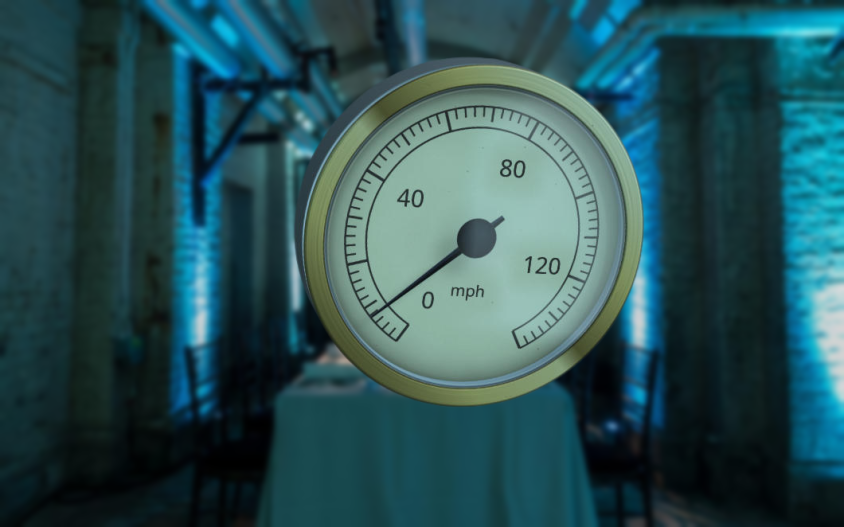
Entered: 8 mph
